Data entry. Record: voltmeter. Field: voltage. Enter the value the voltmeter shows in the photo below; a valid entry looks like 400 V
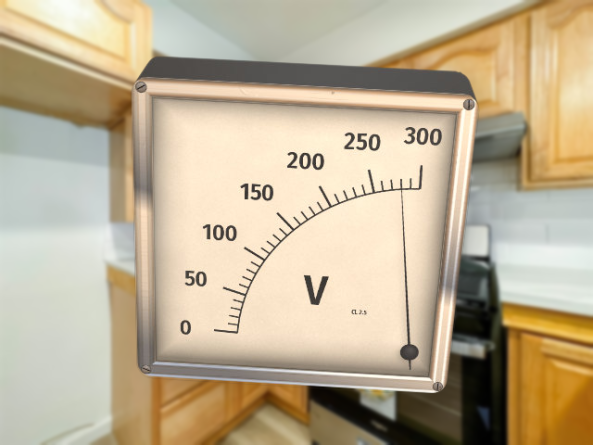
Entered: 280 V
